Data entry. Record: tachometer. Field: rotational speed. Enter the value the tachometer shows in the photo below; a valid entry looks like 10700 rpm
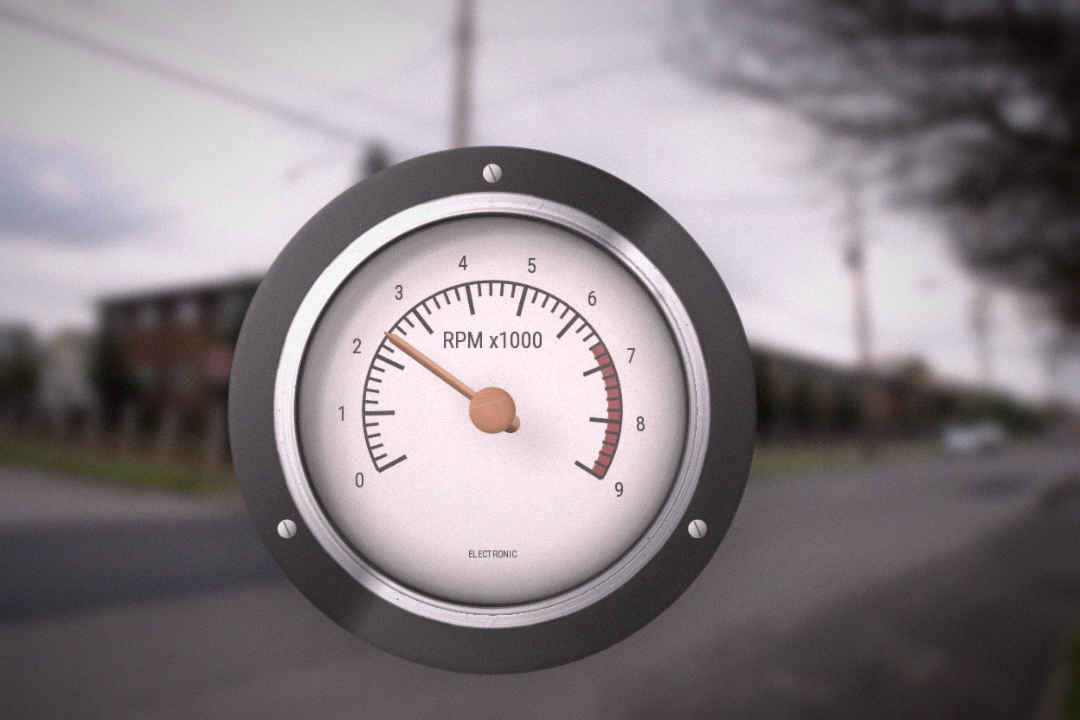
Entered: 2400 rpm
